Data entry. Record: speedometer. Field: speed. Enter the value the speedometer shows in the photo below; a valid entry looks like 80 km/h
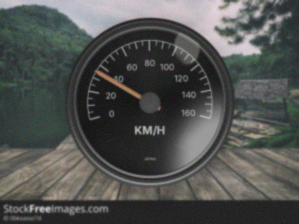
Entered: 35 km/h
